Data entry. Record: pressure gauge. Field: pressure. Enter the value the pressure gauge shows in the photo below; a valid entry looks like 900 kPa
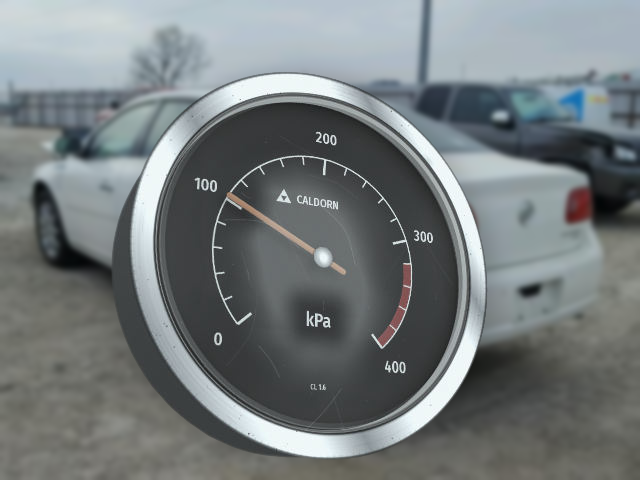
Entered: 100 kPa
